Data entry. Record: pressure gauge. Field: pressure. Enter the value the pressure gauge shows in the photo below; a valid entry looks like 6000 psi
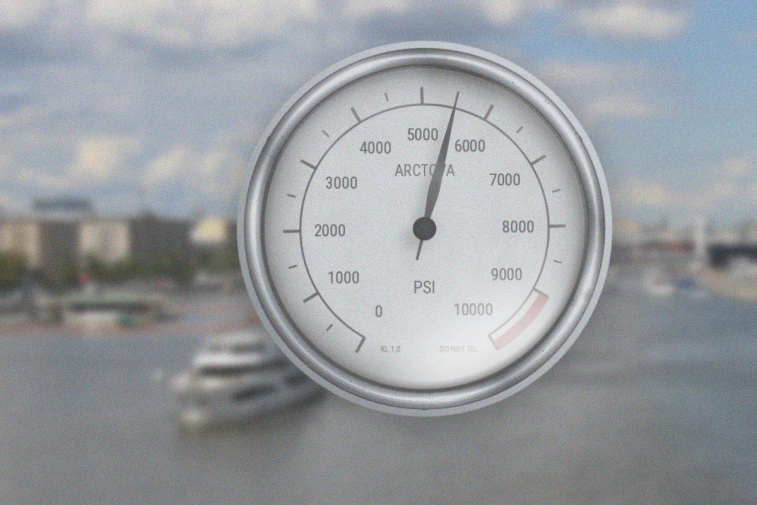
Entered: 5500 psi
